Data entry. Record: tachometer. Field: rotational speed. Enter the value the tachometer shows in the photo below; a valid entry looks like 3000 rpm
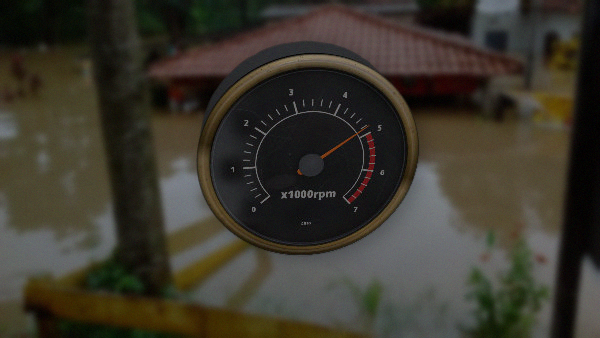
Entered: 4800 rpm
